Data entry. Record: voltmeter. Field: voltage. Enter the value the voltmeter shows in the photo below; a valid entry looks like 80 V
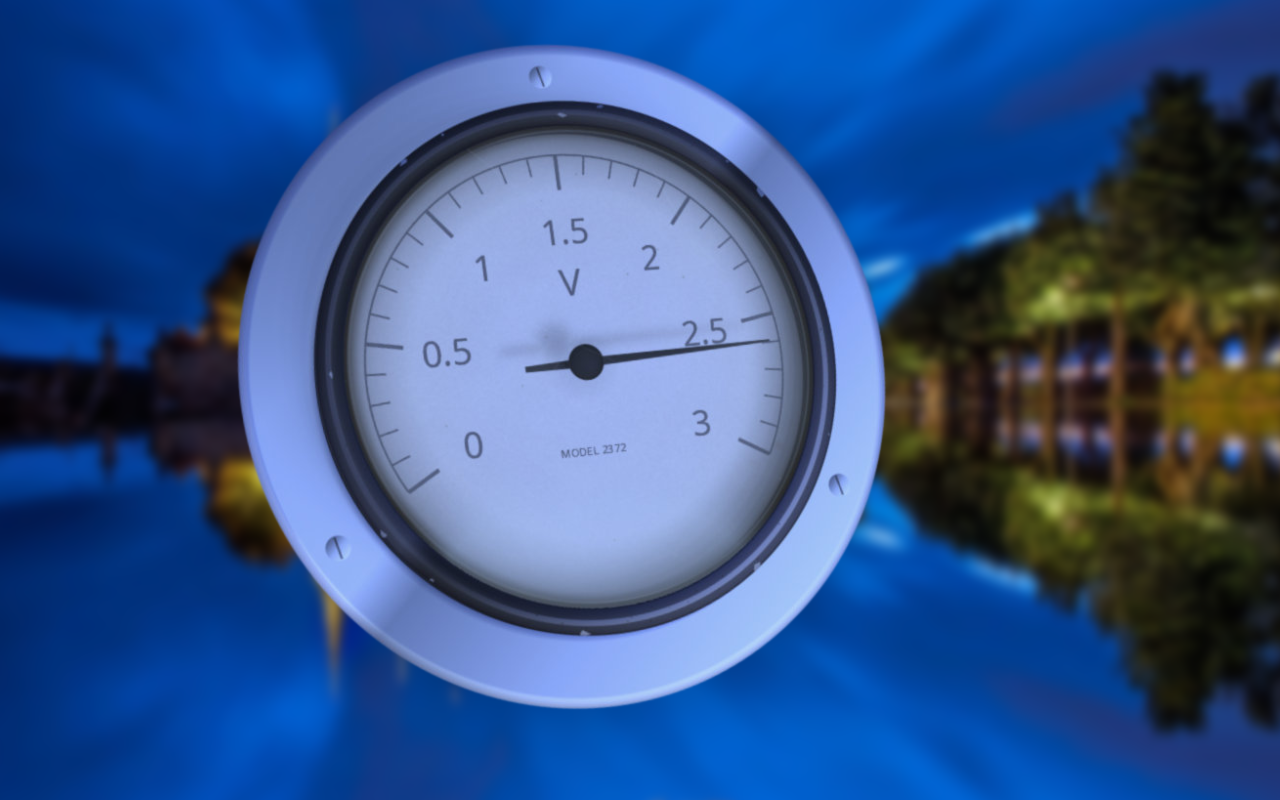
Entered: 2.6 V
